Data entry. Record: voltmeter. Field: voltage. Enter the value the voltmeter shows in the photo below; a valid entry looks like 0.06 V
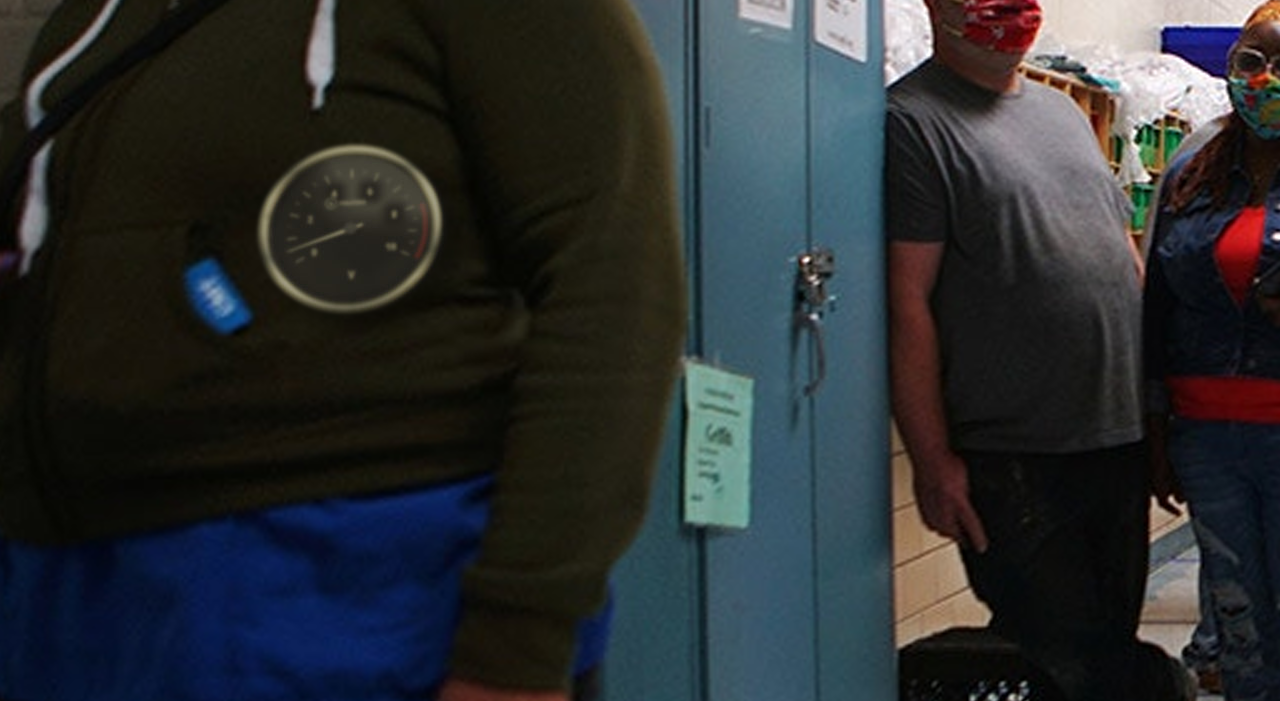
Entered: 0.5 V
